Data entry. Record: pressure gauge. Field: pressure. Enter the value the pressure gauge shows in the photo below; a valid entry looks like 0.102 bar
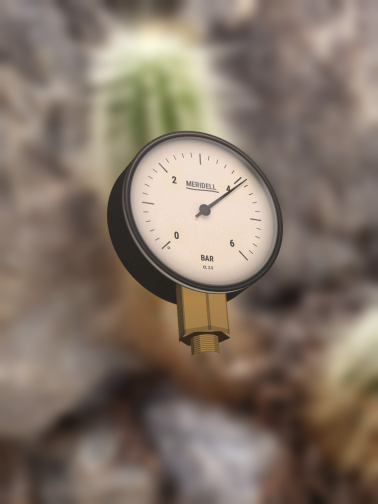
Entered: 4.1 bar
